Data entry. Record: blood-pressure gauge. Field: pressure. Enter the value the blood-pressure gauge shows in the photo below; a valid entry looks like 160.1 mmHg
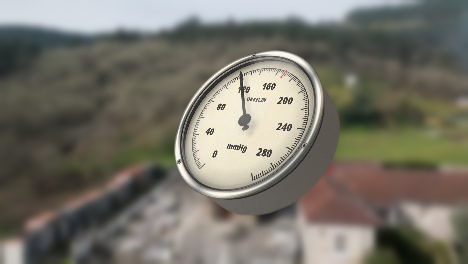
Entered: 120 mmHg
